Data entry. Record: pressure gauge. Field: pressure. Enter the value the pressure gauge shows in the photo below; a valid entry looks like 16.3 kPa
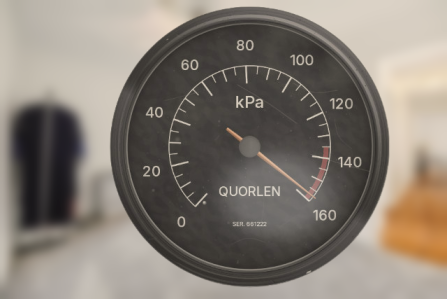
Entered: 157.5 kPa
